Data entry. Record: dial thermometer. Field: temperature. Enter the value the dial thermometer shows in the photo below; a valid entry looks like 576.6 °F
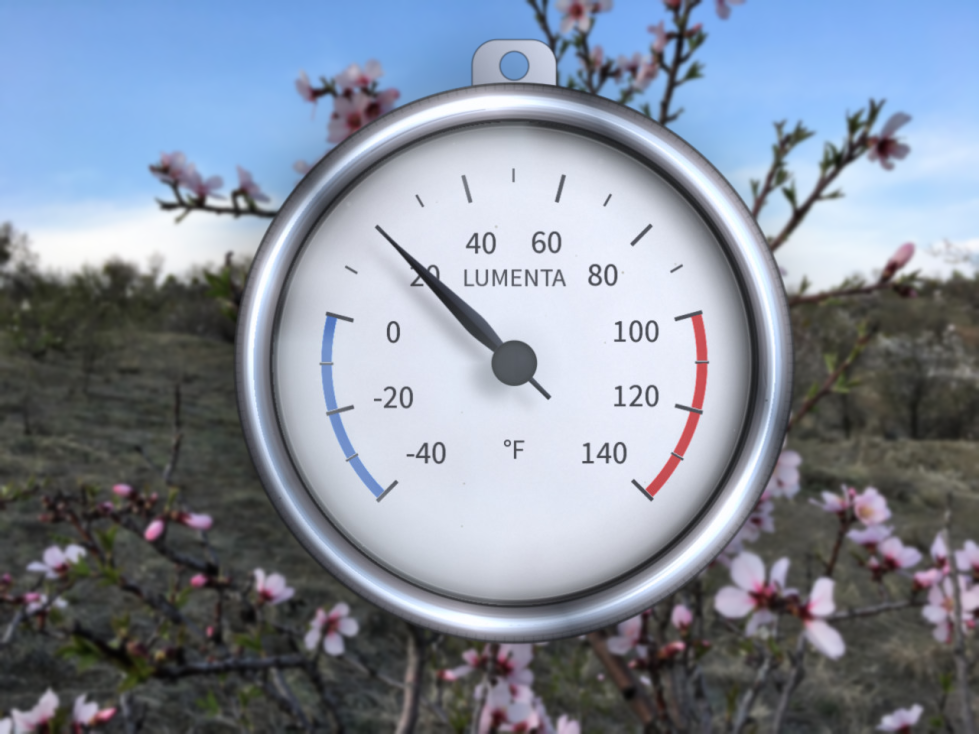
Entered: 20 °F
